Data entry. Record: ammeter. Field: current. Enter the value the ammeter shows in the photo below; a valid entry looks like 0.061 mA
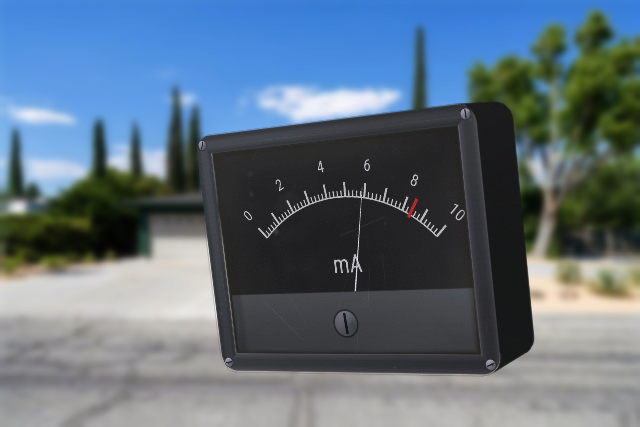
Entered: 6 mA
